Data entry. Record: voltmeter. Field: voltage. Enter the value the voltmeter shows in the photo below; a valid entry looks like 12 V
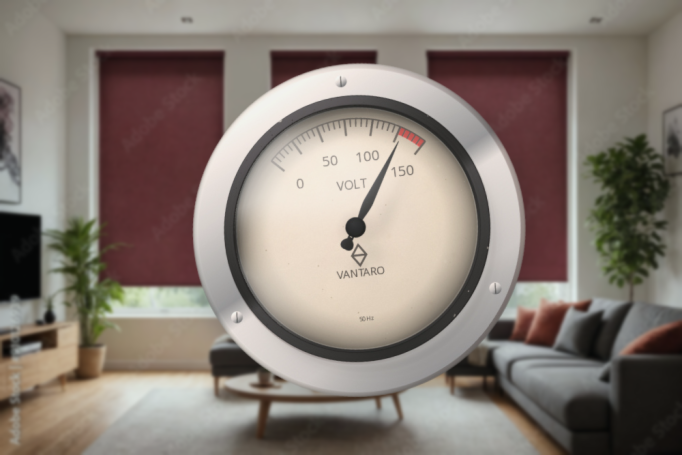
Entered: 130 V
